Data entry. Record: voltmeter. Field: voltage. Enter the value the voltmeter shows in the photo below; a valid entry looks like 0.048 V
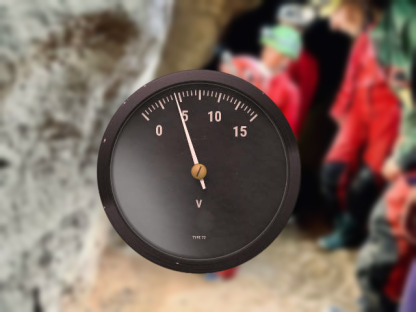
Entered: 4.5 V
